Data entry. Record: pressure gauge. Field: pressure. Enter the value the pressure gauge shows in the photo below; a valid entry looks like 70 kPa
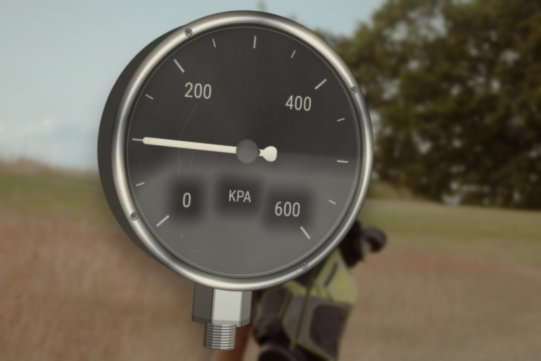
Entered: 100 kPa
